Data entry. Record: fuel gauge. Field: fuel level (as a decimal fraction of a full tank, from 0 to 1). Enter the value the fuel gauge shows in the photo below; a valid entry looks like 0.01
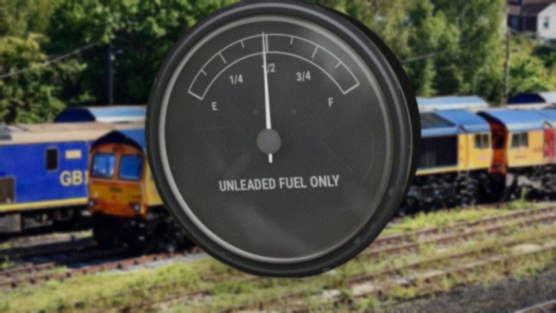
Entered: 0.5
